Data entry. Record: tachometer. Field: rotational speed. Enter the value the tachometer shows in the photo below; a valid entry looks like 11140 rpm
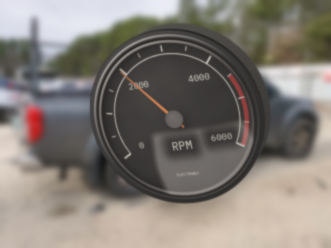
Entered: 2000 rpm
